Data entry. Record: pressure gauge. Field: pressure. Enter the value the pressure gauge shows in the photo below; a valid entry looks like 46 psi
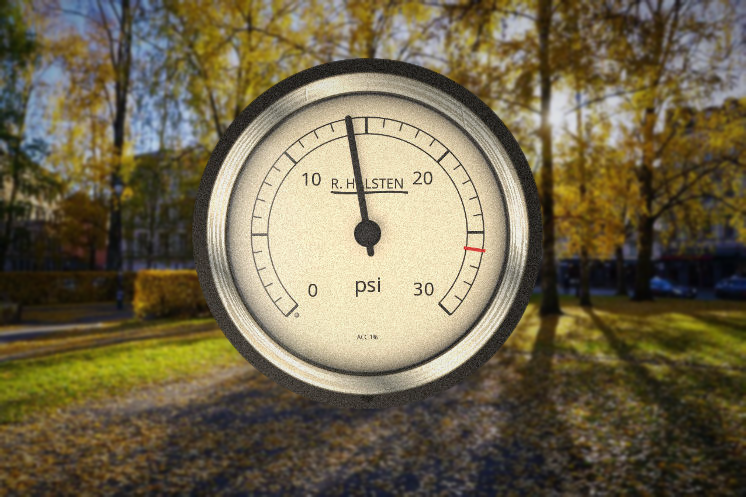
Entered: 14 psi
